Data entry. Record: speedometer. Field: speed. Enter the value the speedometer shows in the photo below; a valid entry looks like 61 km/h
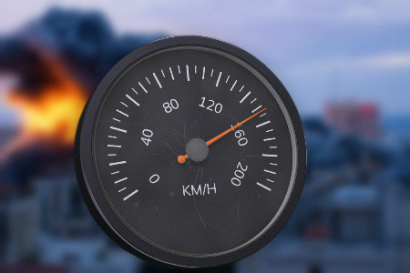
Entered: 152.5 km/h
